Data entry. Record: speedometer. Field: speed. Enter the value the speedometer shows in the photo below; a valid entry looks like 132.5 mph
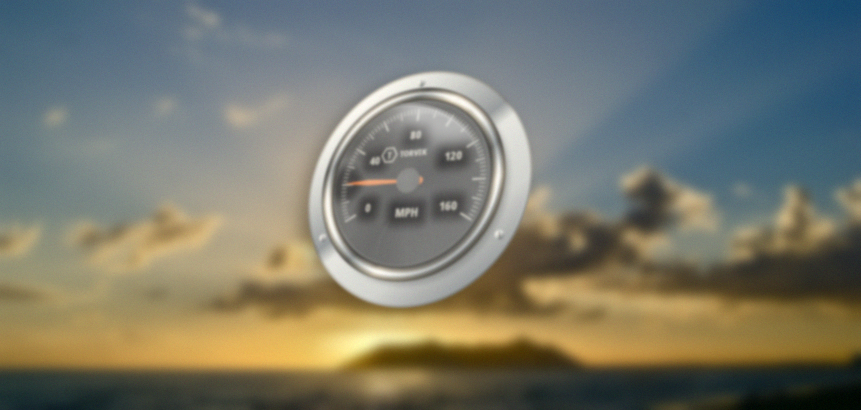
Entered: 20 mph
